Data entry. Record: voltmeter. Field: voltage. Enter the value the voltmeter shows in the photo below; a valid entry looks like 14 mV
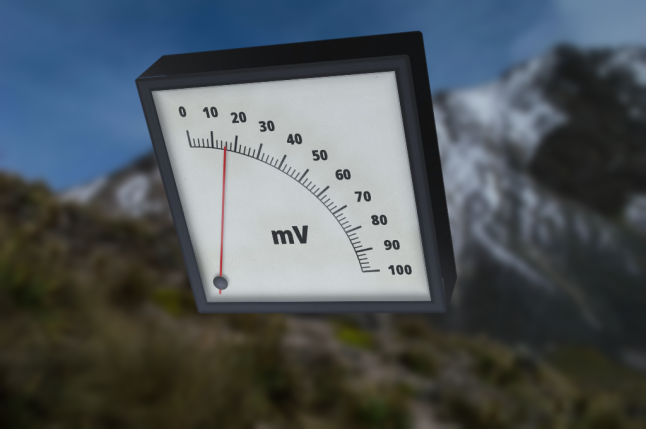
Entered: 16 mV
